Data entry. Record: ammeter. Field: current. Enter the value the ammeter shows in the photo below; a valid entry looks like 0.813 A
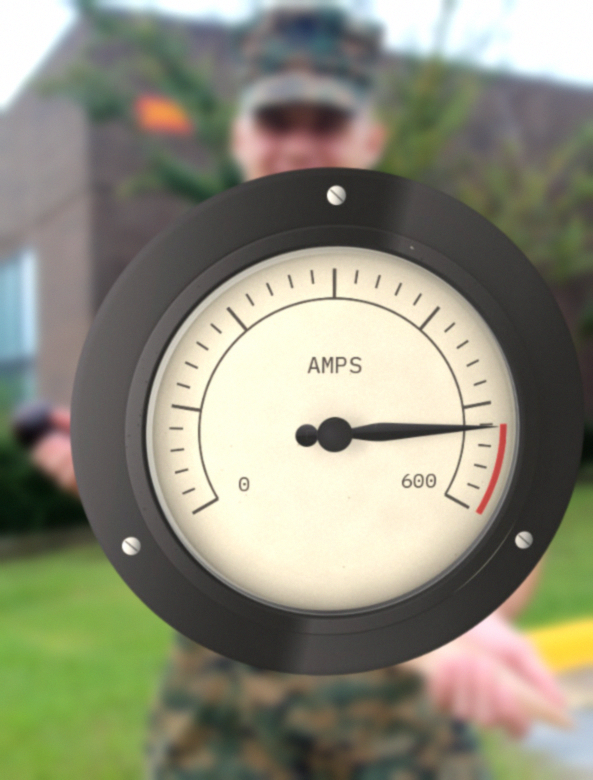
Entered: 520 A
